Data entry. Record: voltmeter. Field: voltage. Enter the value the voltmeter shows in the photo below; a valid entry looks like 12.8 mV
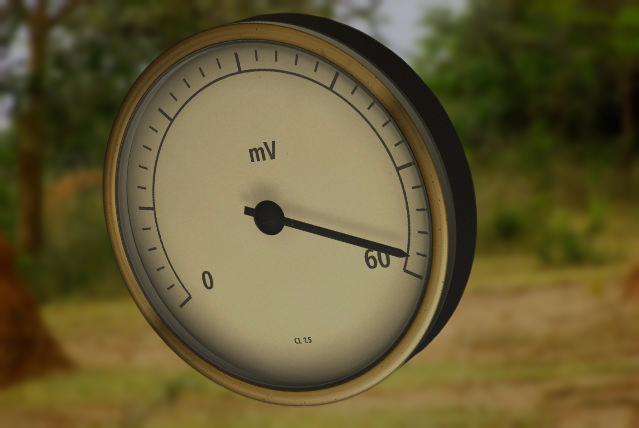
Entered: 58 mV
